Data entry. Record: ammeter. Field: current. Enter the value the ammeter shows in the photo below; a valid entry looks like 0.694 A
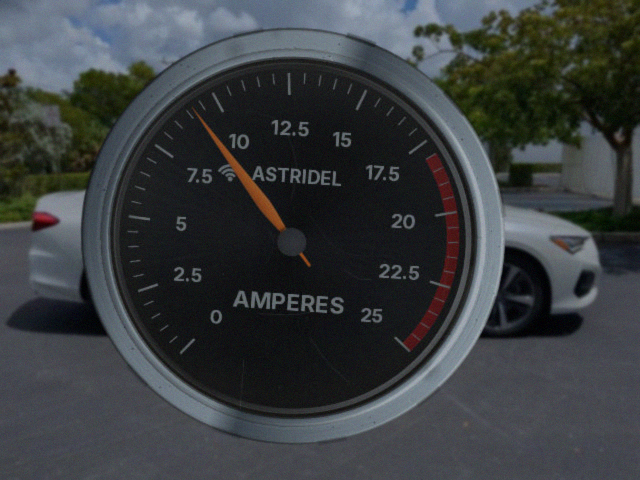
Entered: 9.25 A
